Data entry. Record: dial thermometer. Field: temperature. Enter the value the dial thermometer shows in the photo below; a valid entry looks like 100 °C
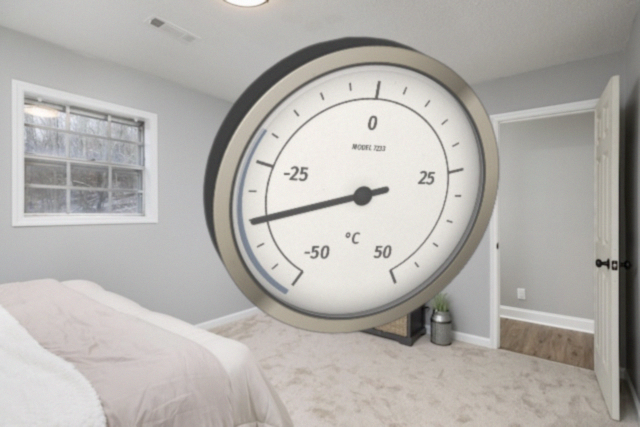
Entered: -35 °C
